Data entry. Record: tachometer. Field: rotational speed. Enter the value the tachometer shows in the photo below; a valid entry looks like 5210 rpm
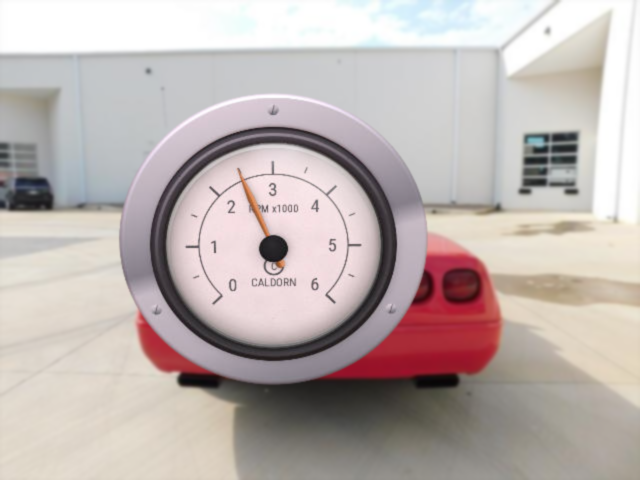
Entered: 2500 rpm
